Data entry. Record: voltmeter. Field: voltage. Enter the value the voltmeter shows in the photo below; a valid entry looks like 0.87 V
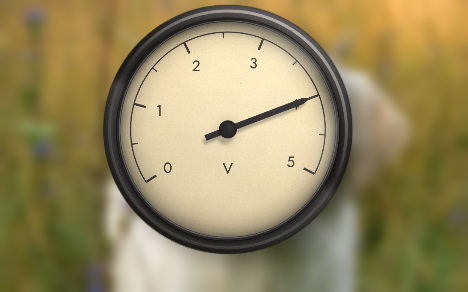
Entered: 4 V
